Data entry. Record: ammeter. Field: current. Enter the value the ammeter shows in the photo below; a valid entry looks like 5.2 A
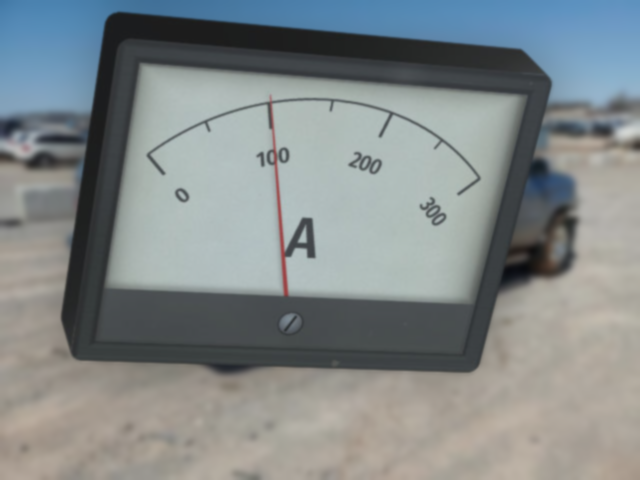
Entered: 100 A
